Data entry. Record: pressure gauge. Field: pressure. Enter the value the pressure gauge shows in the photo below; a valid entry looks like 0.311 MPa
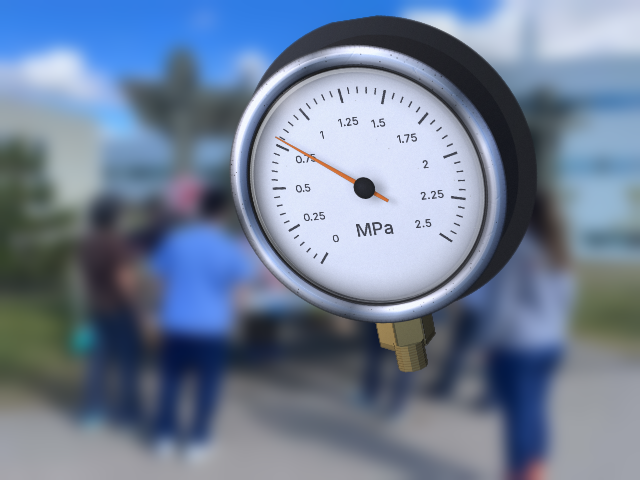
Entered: 0.8 MPa
